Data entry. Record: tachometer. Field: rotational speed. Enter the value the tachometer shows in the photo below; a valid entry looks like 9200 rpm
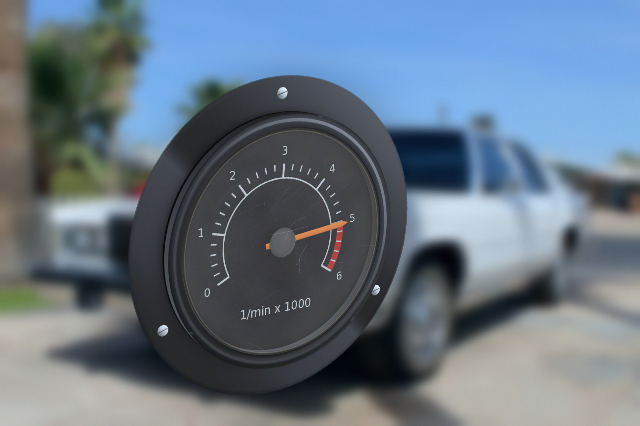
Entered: 5000 rpm
